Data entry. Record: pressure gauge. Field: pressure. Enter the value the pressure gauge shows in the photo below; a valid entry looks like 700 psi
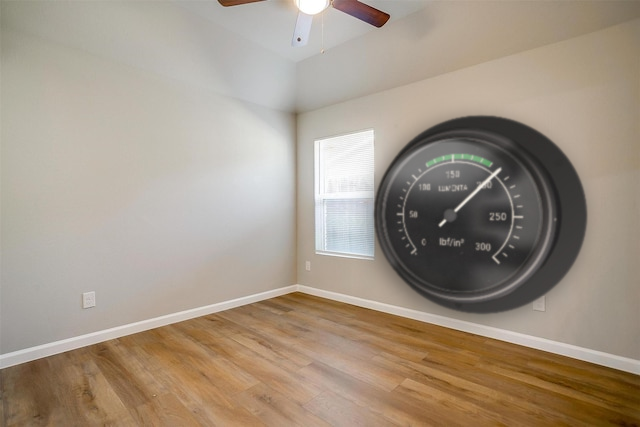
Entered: 200 psi
